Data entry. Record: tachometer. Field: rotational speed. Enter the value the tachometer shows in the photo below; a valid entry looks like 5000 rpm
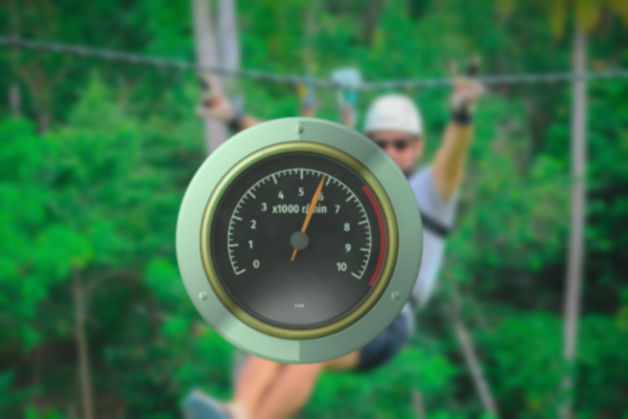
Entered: 5800 rpm
